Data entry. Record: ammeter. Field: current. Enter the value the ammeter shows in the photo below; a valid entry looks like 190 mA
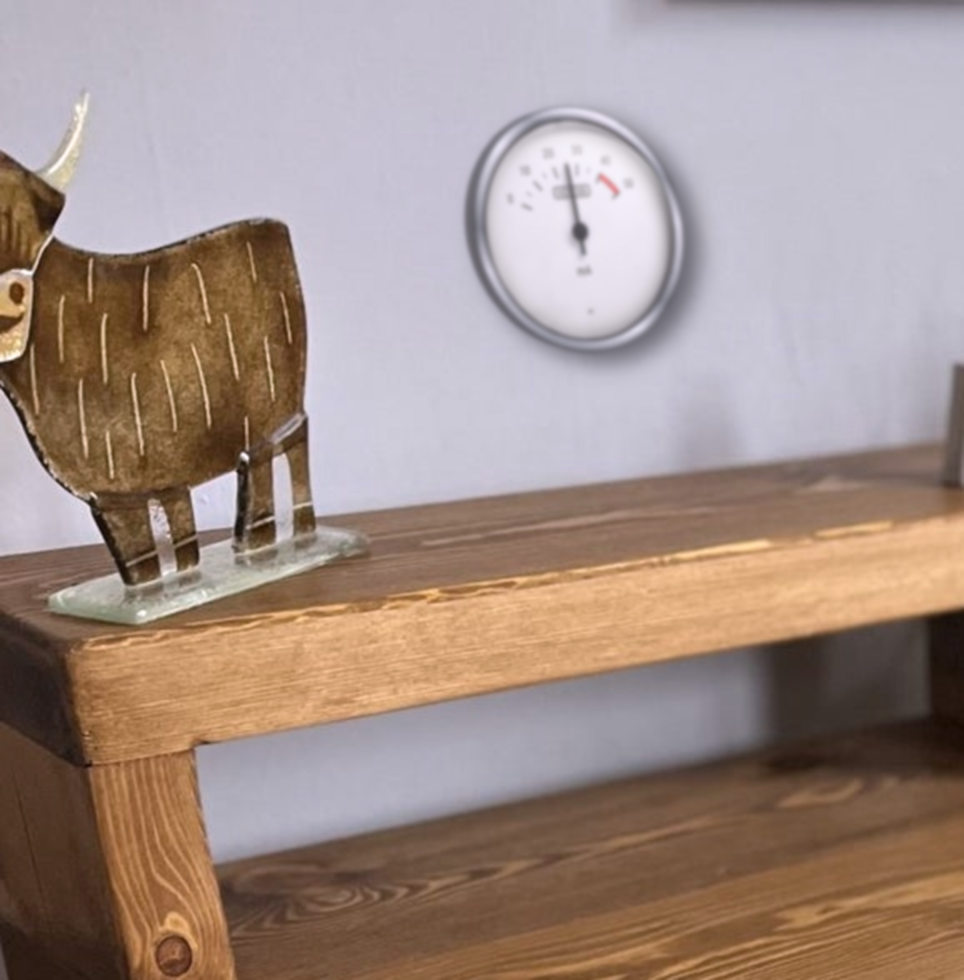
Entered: 25 mA
